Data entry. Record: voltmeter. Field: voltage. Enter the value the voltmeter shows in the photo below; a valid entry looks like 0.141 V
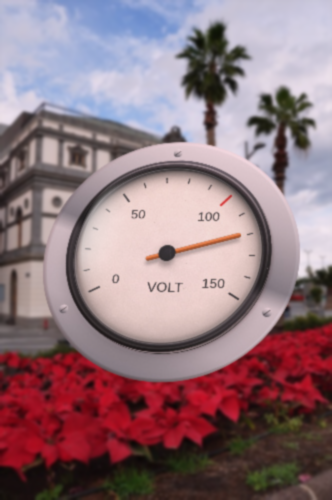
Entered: 120 V
